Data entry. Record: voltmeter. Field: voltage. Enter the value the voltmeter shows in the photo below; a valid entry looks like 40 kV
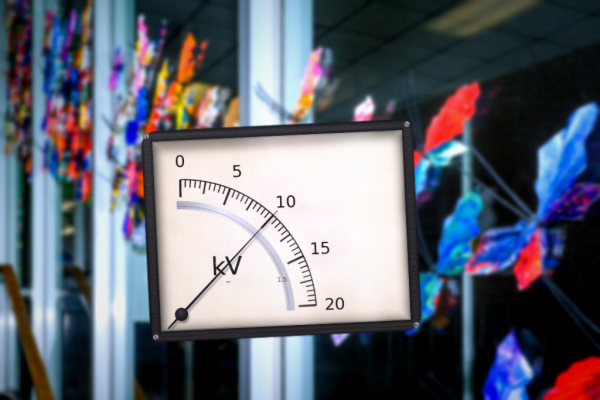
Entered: 10 kV
